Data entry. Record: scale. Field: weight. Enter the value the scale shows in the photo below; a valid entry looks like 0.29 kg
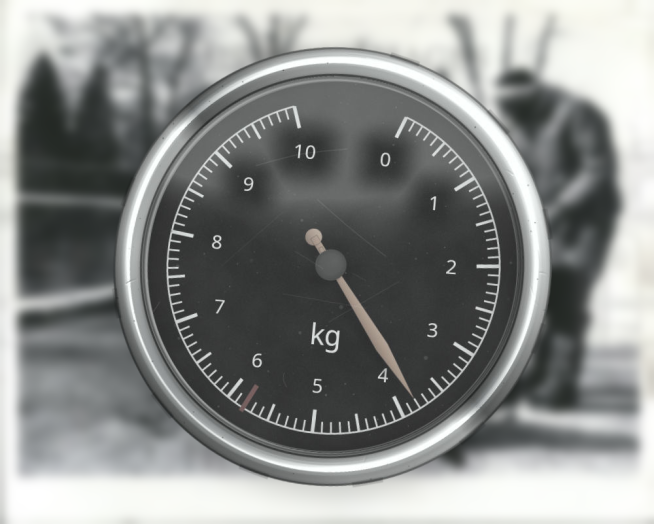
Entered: 3.8 kg
